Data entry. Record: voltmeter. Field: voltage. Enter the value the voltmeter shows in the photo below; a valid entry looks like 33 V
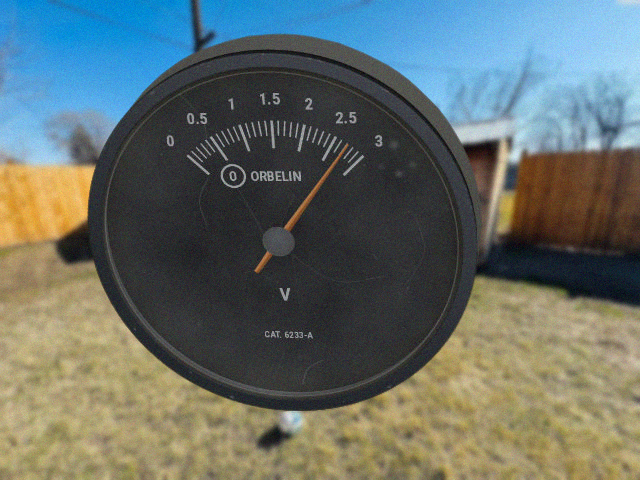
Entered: 2.7 V
